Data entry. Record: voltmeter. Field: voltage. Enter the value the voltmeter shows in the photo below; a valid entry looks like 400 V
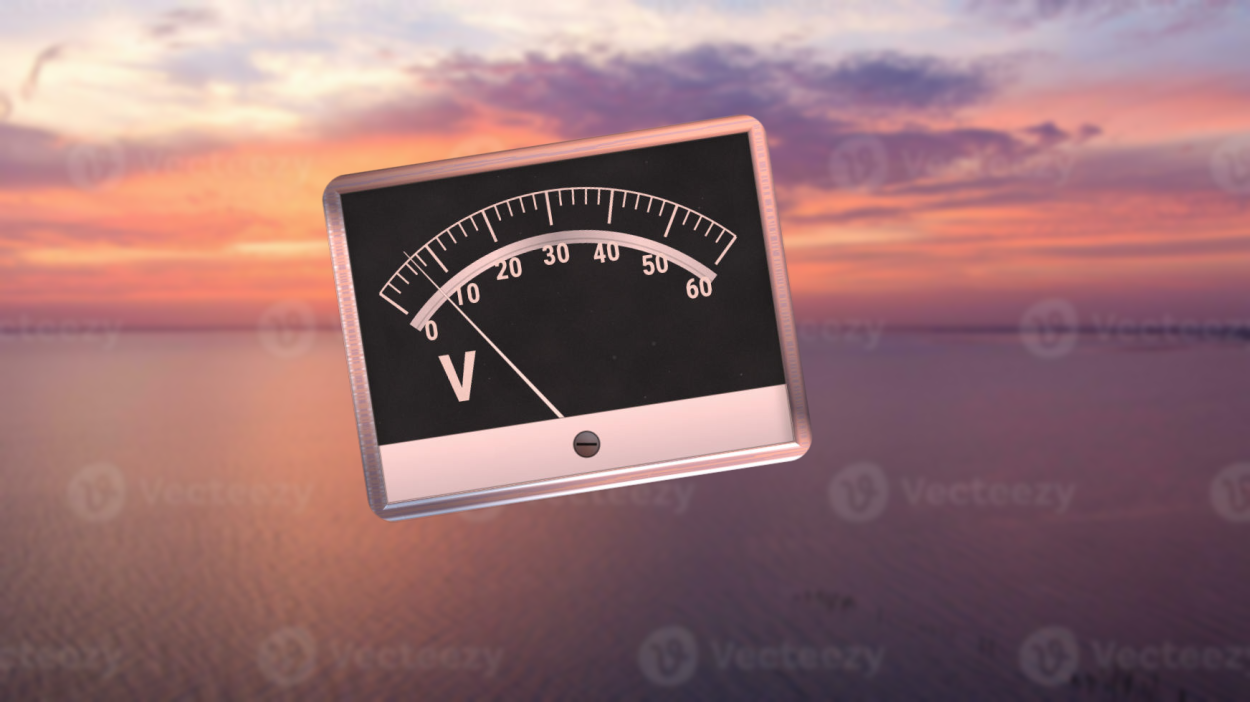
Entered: 7 V
